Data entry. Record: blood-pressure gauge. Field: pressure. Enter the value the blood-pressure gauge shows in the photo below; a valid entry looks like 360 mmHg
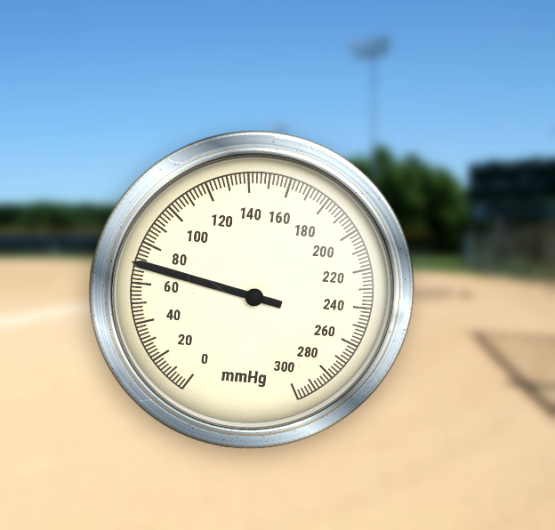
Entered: 70 mmHg
